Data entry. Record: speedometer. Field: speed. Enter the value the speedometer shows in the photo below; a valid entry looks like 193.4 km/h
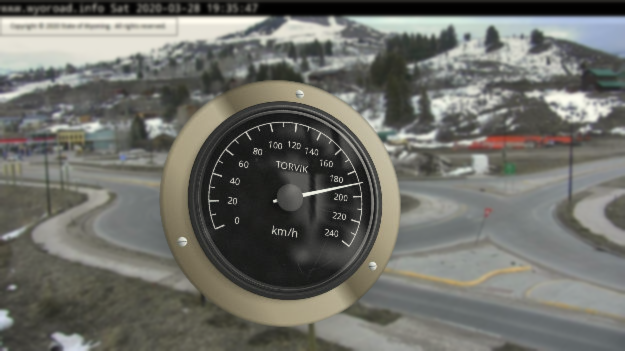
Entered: 190 km/h
